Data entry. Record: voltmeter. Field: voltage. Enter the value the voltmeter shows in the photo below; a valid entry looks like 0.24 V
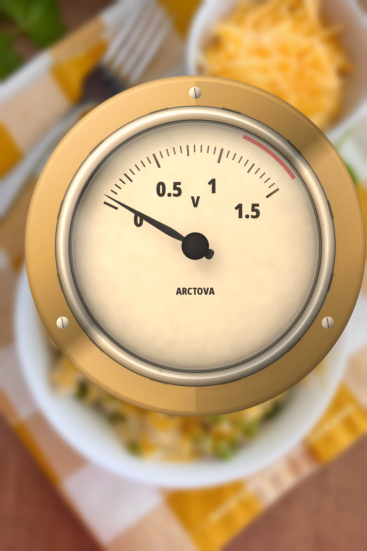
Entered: 0.05 V
